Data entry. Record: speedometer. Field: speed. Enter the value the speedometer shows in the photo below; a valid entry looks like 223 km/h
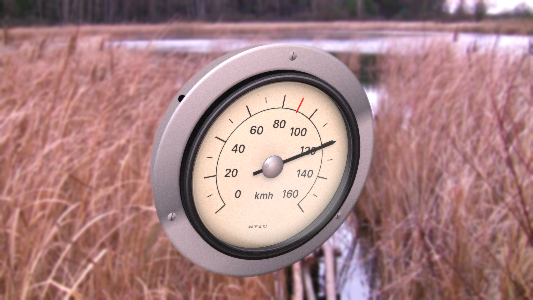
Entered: 120 km/h
